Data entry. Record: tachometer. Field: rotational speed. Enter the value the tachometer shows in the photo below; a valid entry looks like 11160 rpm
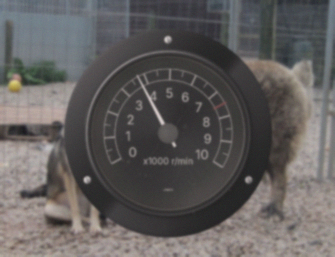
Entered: 3750 rpm
